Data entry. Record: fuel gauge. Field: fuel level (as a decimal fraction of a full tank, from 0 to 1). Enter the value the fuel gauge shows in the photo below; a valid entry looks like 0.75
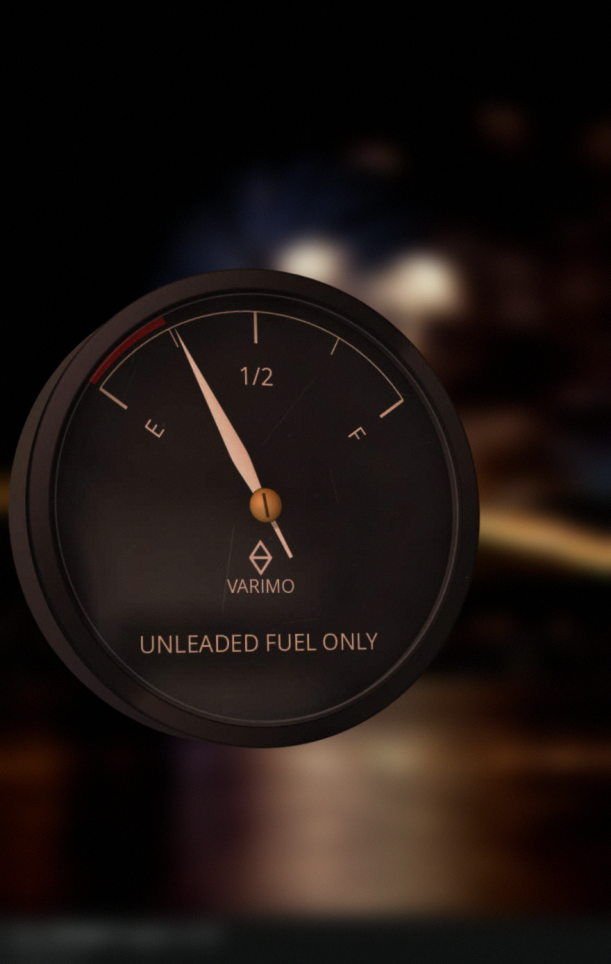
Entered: 0.25
